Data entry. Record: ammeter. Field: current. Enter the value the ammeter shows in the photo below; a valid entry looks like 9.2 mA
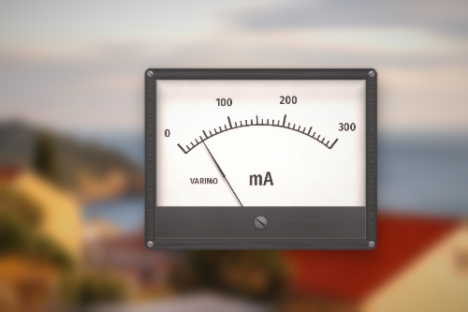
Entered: 40 mA
